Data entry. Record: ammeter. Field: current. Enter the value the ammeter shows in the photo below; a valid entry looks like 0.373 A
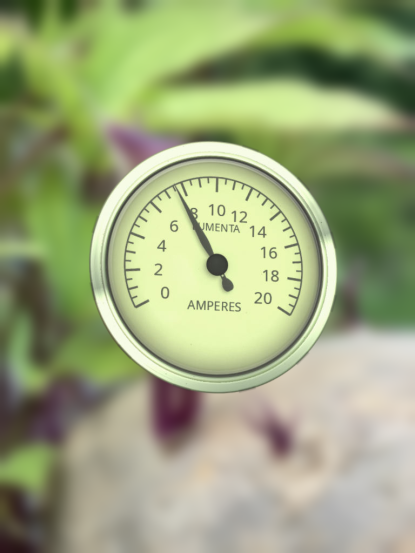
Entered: 7.5 A
